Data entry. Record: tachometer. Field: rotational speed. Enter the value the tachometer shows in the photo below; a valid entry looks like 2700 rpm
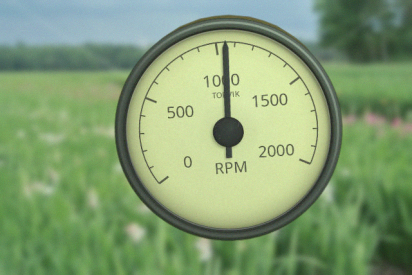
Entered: 1050 rpm
